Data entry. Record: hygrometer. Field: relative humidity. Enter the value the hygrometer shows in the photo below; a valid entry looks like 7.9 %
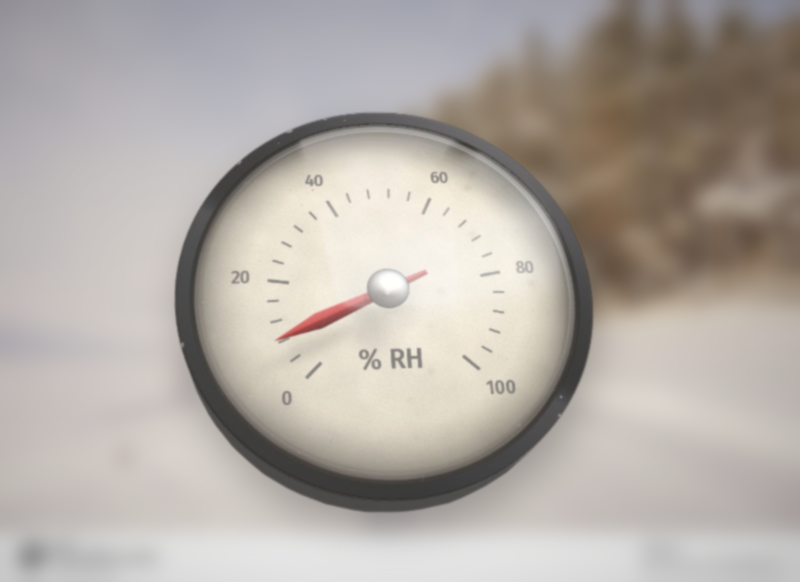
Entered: 8 %
